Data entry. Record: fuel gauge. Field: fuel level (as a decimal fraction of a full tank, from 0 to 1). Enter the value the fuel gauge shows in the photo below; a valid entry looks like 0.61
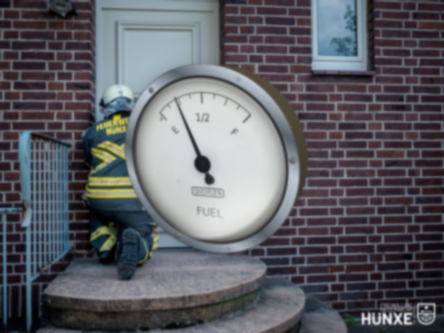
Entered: 0.25
